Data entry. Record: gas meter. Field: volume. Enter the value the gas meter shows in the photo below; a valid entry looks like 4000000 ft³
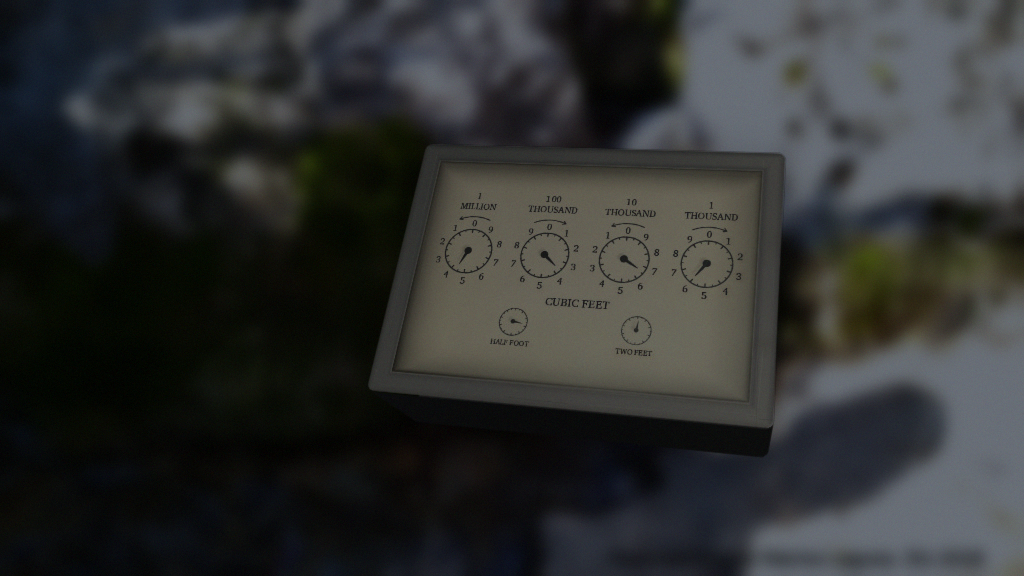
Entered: 436600 ft³
